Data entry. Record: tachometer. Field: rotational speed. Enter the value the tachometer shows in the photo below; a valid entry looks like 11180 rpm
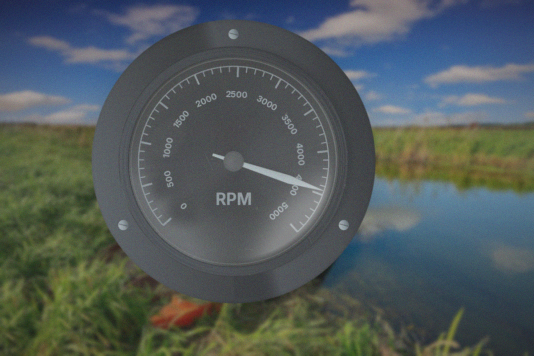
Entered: 4450 rpm
